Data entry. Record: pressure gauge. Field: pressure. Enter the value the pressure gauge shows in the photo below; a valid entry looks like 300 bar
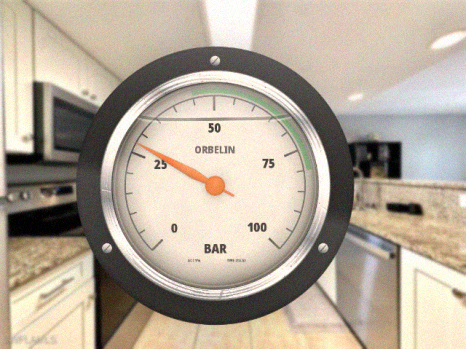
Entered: 27.5 bar
